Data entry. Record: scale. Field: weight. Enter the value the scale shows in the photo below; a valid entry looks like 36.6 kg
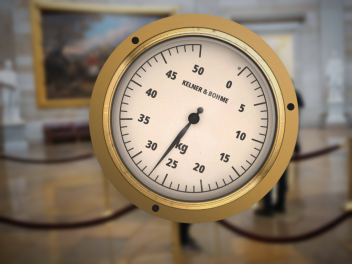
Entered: 27 kg
